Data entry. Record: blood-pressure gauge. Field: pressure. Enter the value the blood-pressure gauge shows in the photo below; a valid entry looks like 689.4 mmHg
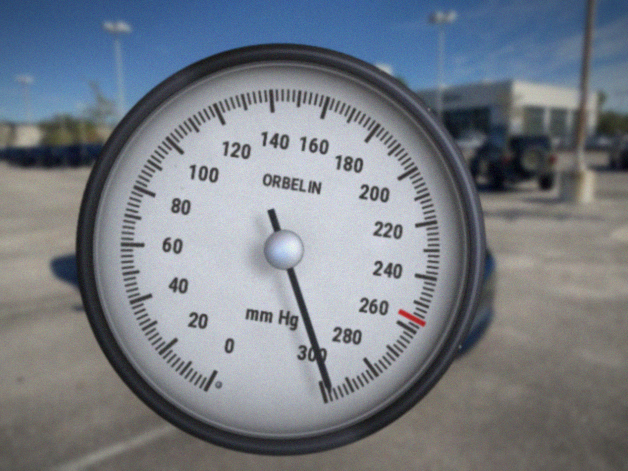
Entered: 298 mmHg
